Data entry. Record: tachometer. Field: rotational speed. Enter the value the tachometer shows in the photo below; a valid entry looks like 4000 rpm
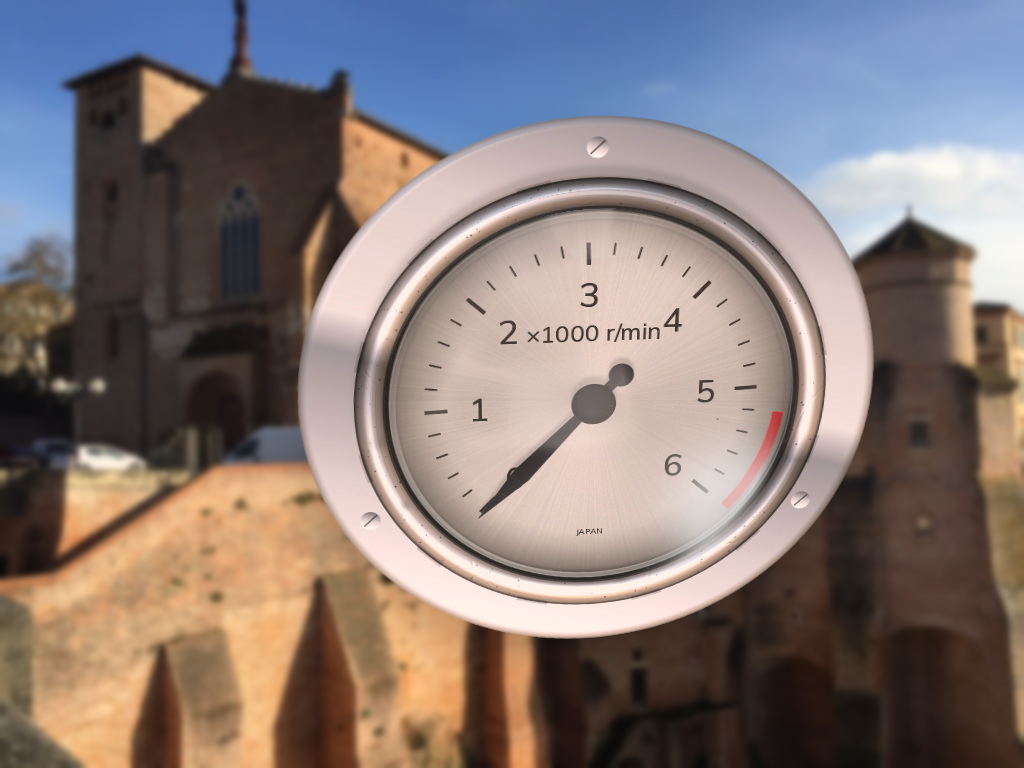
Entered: 0 rpm
